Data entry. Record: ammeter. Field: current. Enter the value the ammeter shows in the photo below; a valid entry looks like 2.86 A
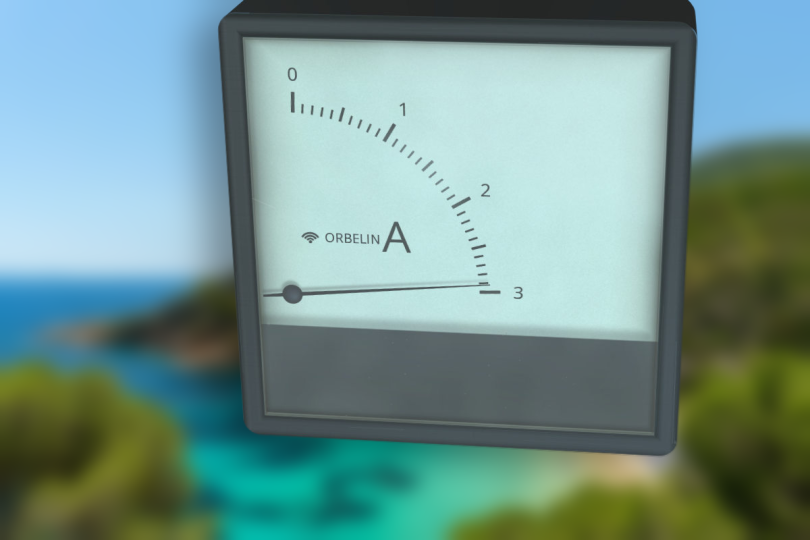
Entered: 2.9 A
